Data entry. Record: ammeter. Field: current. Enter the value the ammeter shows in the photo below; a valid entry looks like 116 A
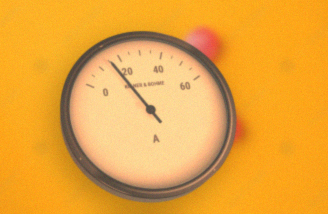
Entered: 15 A
